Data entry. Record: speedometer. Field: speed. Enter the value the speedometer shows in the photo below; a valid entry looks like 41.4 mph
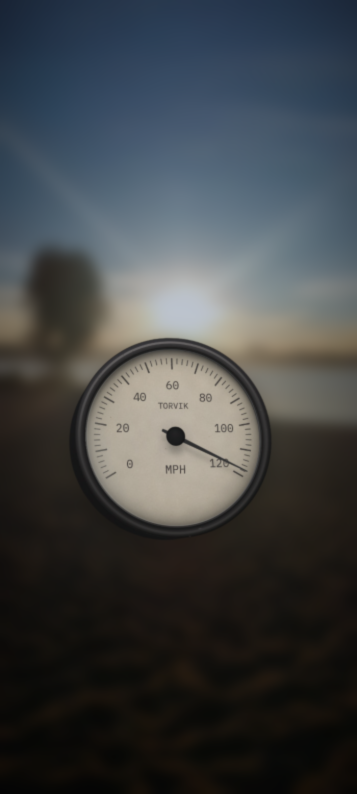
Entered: 118 mph
